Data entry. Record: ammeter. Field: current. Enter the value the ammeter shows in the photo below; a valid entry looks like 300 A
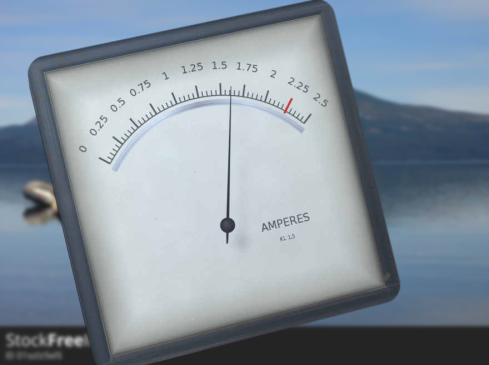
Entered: 1.6 A
